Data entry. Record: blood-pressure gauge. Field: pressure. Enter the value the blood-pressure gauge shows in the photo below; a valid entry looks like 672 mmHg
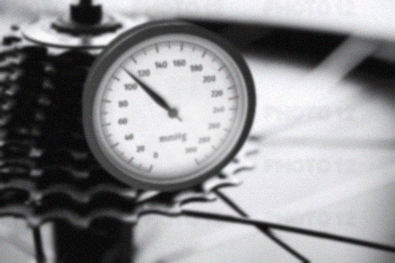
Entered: 110 mmHg
